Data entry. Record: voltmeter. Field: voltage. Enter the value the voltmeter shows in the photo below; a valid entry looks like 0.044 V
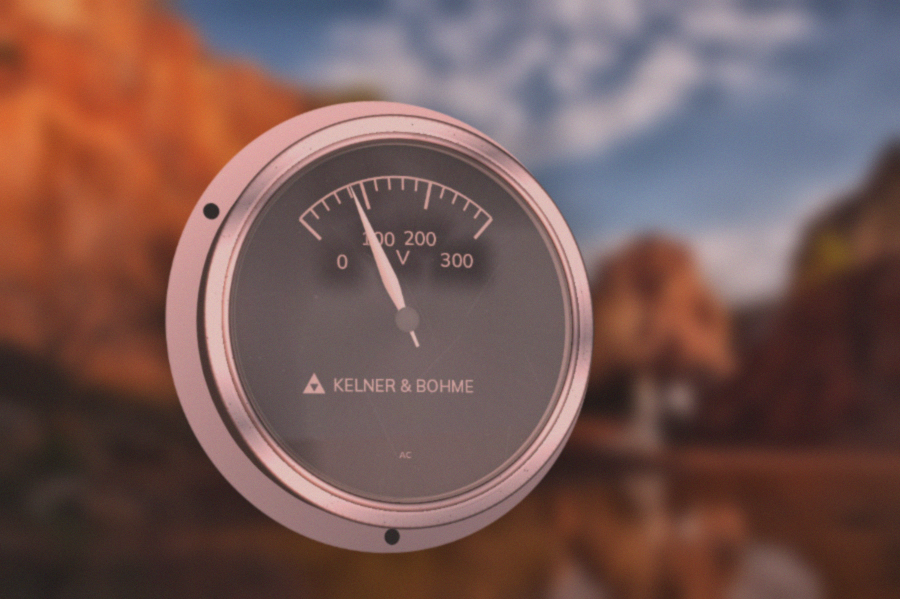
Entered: 80 V
